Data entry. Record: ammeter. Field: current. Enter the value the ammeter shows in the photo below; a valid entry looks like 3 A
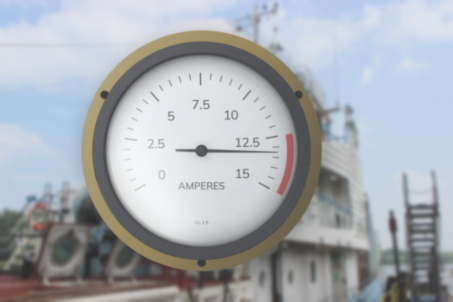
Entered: 13.25 A
